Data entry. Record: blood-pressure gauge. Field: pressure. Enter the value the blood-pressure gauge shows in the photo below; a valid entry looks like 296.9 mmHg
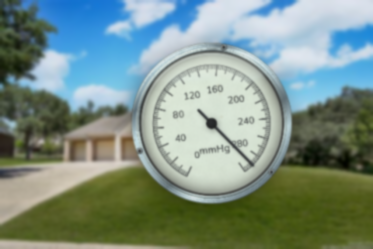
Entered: 290 mmHg
